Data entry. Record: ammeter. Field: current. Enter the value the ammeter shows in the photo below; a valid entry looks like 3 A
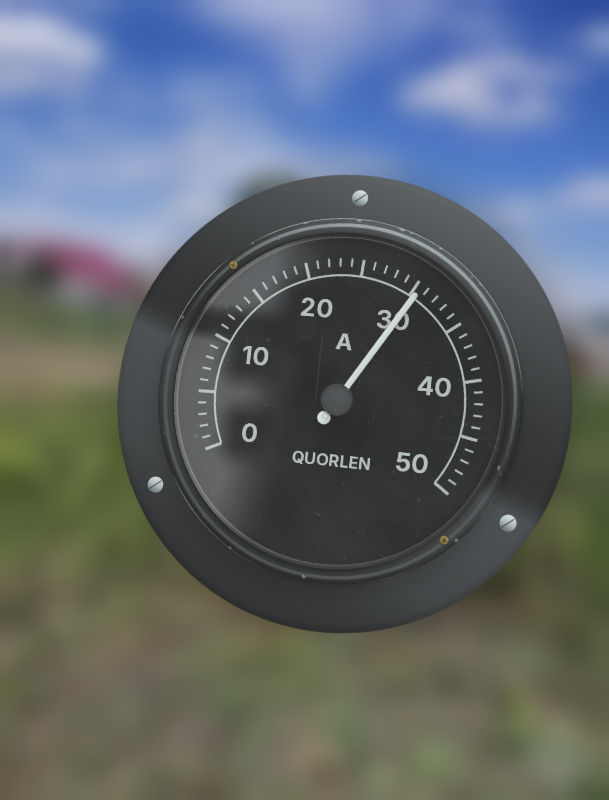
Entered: 30.5 A
